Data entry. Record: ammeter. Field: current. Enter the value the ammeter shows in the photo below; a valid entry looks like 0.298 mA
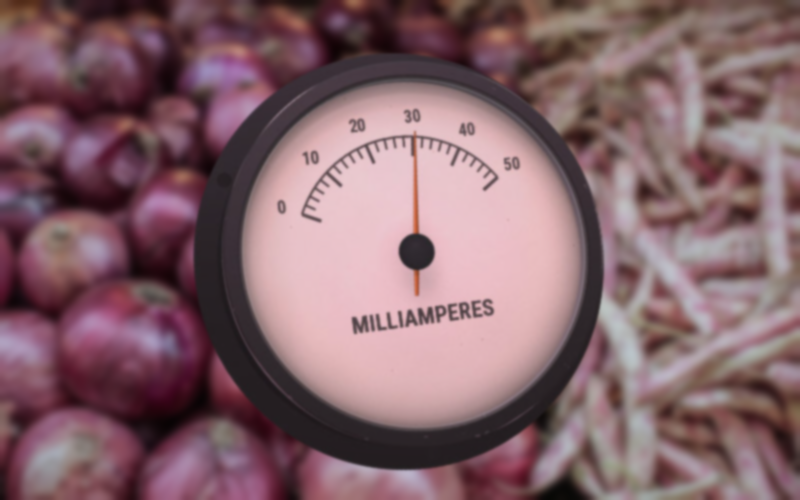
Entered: 30 mA
